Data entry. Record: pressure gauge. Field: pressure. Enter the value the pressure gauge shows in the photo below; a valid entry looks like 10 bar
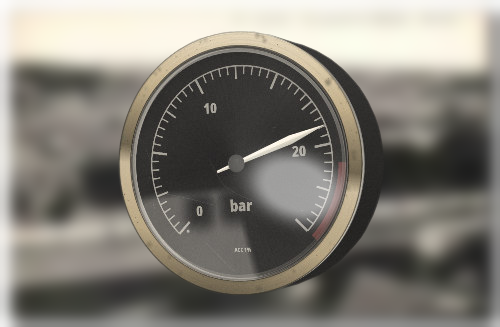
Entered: 19 bar
